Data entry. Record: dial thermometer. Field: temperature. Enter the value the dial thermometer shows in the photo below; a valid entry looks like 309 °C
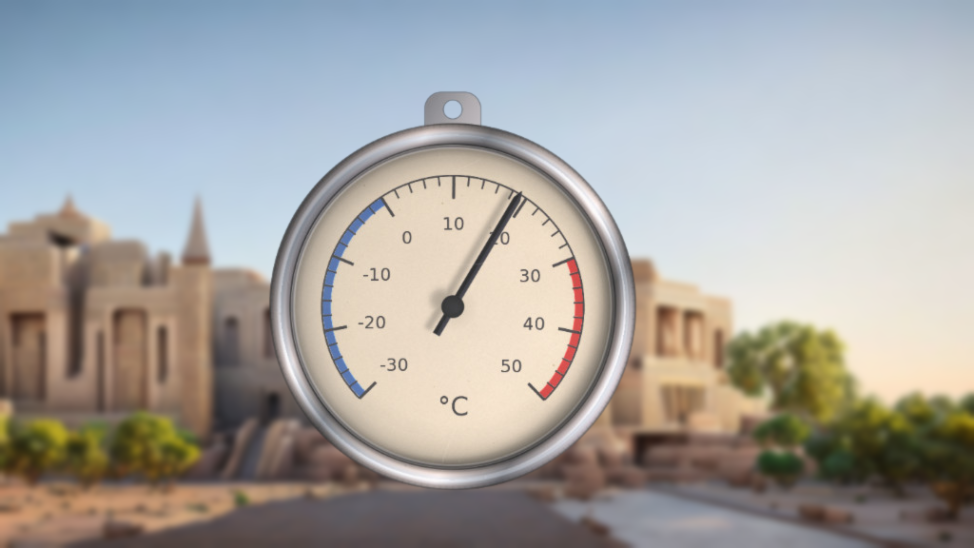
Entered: 19 °C
